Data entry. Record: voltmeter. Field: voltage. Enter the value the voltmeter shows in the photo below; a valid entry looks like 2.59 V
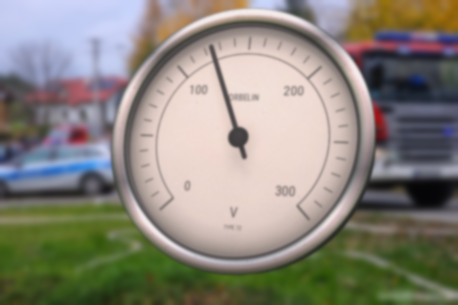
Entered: 125 V
